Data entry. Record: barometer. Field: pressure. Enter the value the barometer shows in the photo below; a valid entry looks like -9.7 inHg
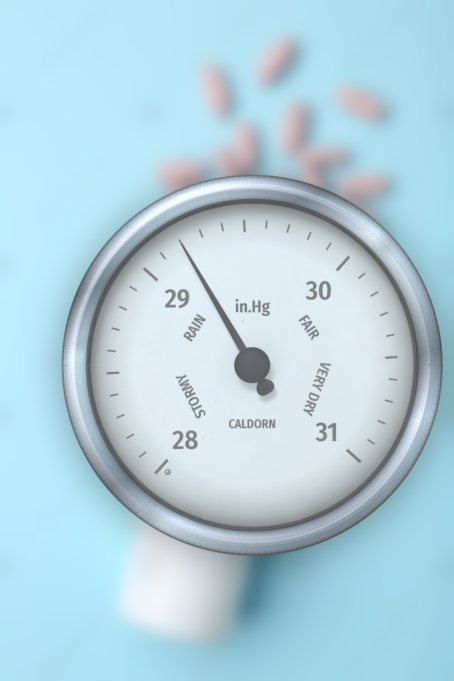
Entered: 29.2 inHg
